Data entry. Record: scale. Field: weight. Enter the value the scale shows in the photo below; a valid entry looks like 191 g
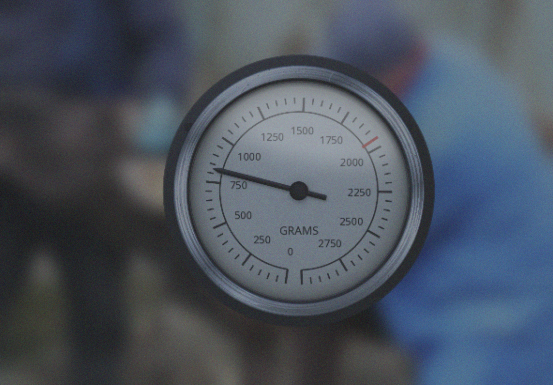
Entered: 825 g
